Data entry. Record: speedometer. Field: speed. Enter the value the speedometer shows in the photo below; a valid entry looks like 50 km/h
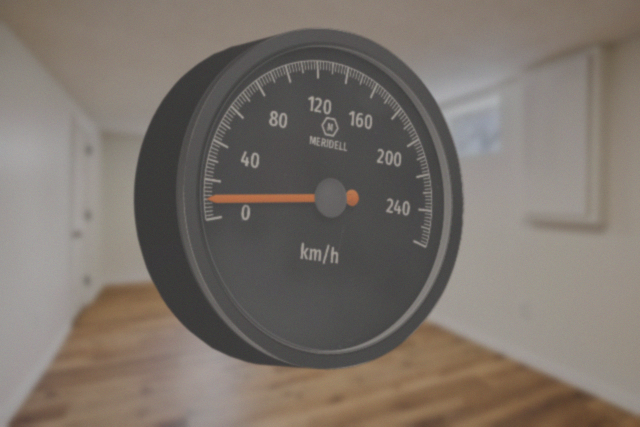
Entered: 10 km/h
